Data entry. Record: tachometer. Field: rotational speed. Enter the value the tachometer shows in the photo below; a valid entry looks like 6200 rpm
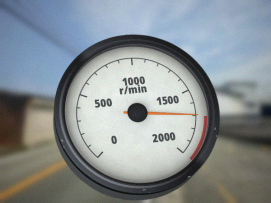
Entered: 1700 rpm
